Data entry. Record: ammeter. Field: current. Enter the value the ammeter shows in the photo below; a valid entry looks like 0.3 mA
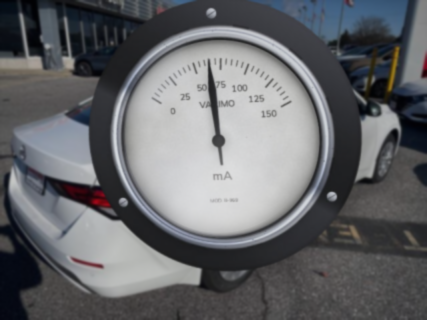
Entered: 65 mA
